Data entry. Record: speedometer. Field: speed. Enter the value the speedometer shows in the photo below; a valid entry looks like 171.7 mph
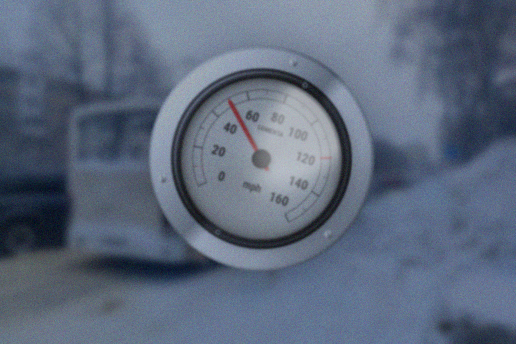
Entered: 50 mph
